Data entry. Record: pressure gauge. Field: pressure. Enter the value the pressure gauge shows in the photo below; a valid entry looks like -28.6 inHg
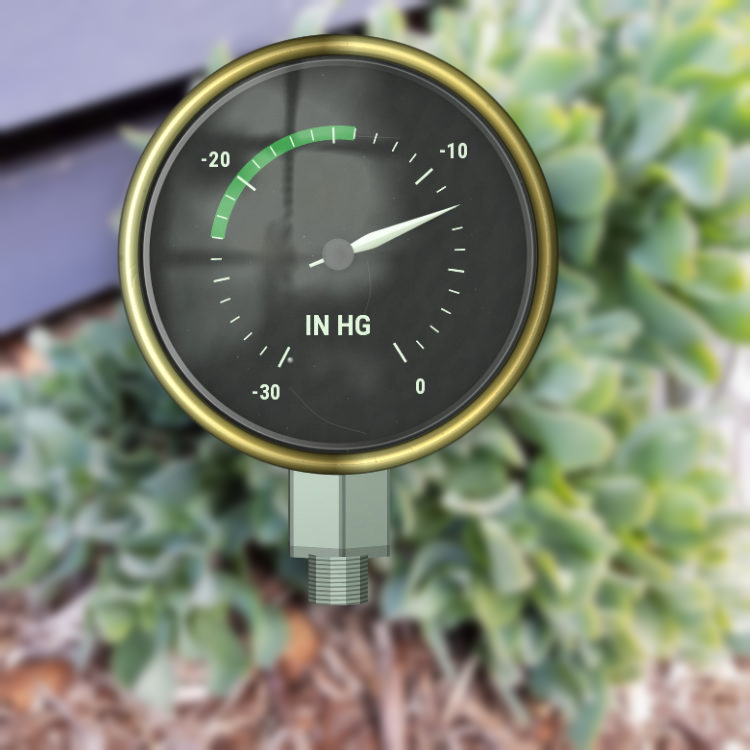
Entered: -8 inHg
